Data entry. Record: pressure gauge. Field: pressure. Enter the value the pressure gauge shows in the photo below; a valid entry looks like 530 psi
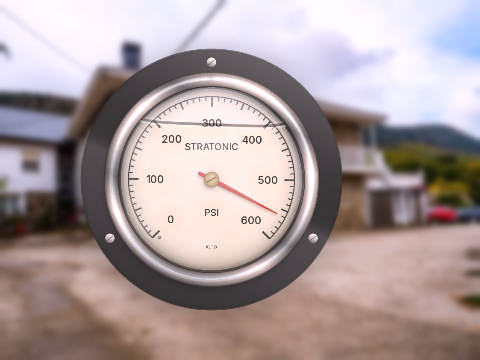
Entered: 560 psi
